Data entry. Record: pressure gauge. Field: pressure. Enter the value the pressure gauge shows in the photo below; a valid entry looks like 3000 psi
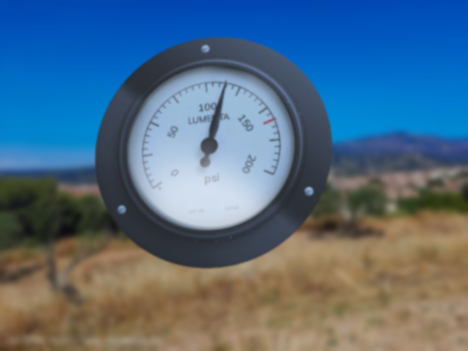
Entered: 115 psi
